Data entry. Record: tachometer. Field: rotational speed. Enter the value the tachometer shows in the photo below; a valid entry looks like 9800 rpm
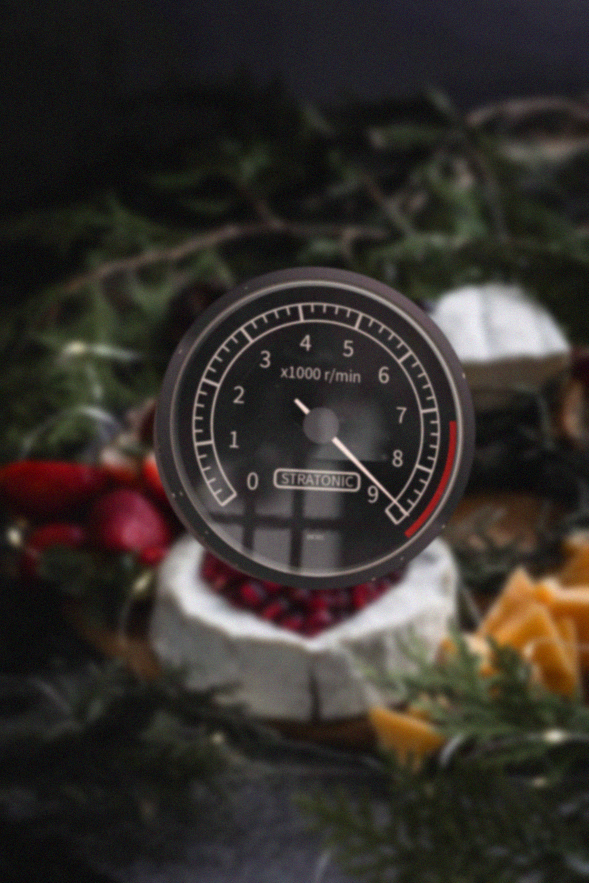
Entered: 8800 rpm
